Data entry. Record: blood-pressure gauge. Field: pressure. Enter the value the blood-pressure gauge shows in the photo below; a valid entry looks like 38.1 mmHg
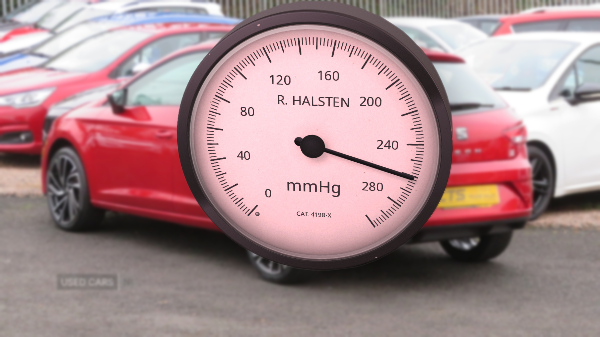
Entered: 260 mmHg
